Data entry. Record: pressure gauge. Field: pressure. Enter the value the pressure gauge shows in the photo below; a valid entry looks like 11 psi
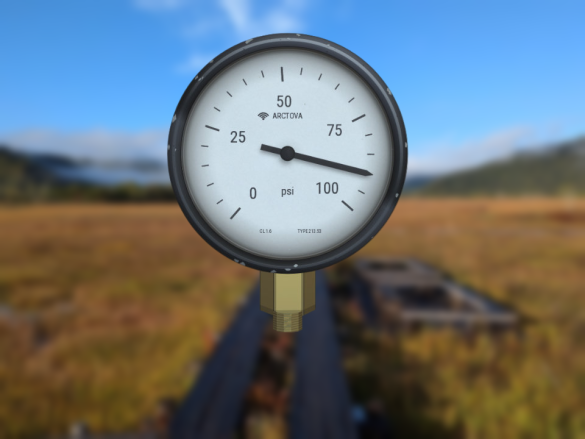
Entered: 90 psi
